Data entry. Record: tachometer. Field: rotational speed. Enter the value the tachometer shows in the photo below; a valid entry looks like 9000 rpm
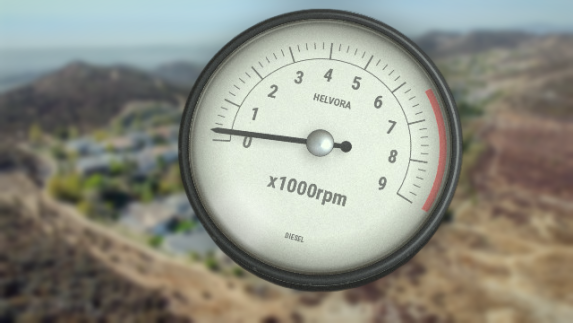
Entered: 200 rpm
